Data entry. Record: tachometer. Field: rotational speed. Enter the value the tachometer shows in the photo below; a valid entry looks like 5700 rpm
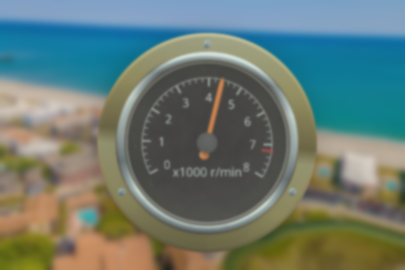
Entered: 4400 rpm
